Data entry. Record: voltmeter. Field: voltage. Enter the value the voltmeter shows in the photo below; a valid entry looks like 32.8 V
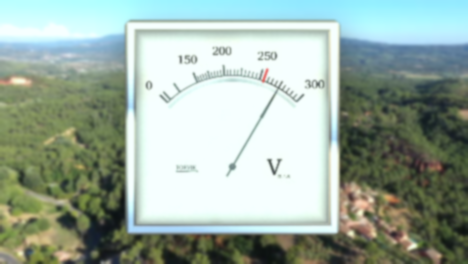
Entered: 275 V
